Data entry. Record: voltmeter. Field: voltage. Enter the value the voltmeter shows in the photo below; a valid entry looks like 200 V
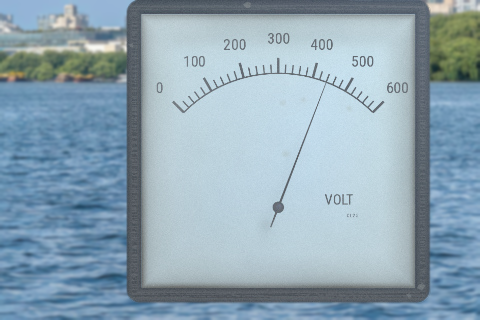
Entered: 440 V
